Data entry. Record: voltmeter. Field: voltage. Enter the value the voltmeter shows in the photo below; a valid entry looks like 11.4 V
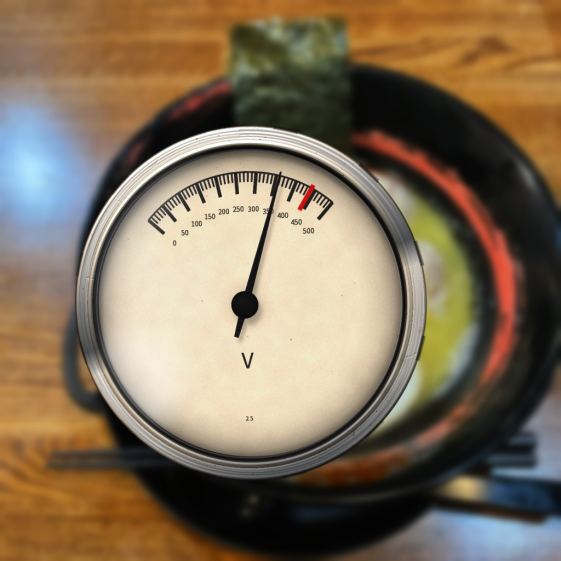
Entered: 360 V
